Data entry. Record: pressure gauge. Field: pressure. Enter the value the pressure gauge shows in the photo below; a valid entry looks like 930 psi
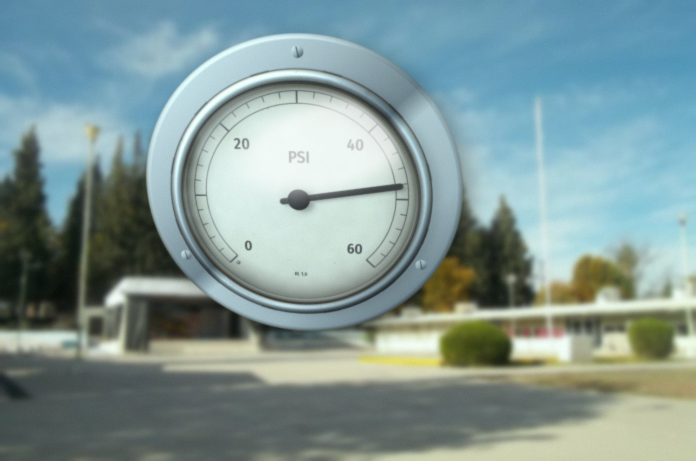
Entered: 48 psi
